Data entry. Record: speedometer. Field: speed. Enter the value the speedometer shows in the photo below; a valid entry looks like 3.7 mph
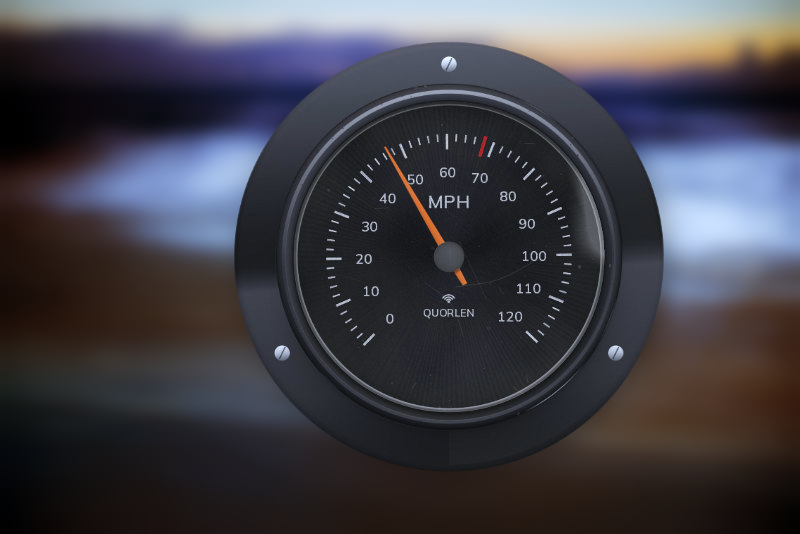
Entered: 47 mph
